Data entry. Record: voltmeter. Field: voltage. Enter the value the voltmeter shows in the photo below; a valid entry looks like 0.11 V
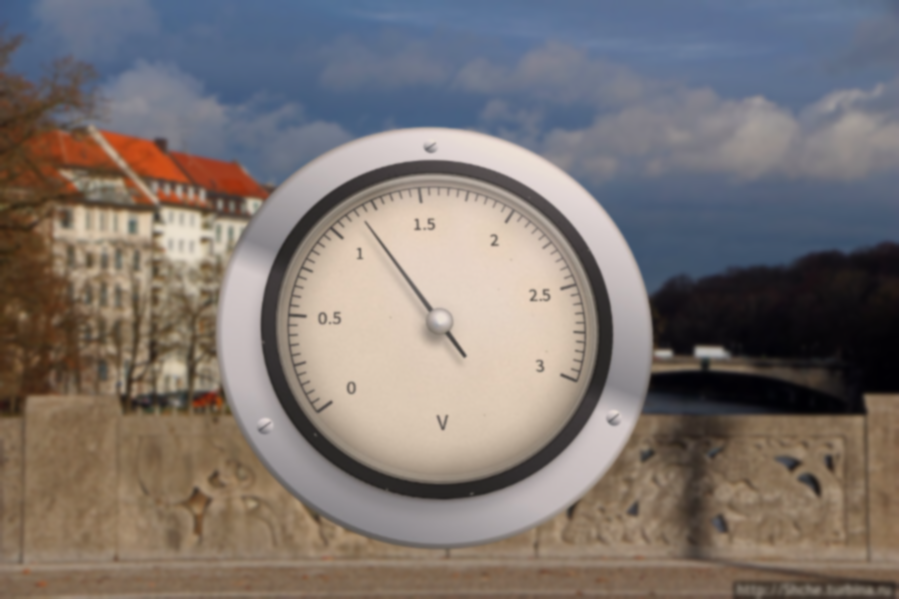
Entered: 1.15 V
